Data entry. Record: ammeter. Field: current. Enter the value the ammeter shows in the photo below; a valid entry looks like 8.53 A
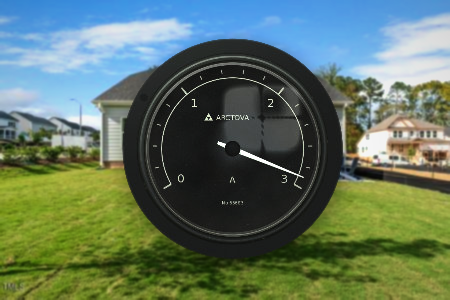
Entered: 2.9 A
